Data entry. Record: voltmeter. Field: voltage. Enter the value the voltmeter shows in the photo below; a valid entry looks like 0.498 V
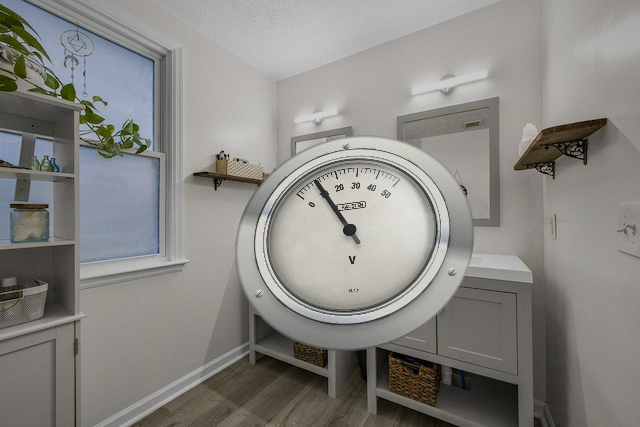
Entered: 10 V
